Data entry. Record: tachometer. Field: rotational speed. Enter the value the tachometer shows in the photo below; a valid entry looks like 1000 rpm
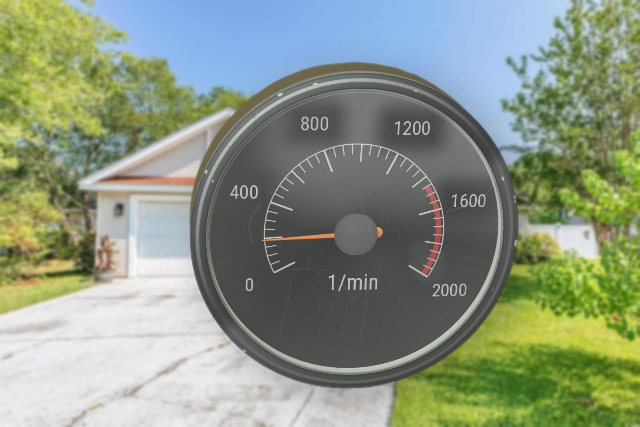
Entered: 200 rpm
